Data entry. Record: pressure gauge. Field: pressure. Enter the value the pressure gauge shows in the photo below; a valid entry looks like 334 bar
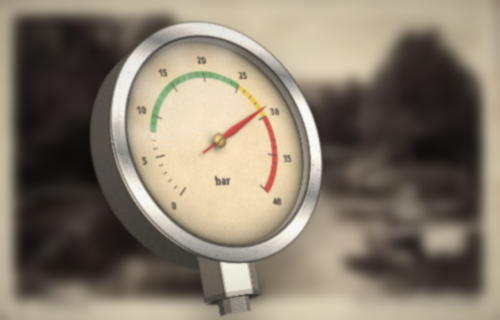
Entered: 29 bar
